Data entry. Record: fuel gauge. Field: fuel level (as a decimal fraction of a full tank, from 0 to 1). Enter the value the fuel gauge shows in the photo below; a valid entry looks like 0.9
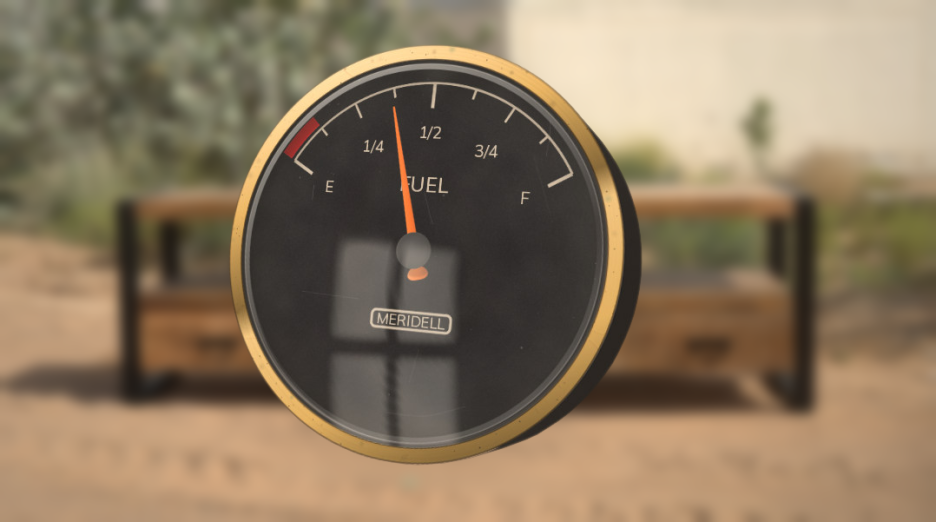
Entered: 0.375
